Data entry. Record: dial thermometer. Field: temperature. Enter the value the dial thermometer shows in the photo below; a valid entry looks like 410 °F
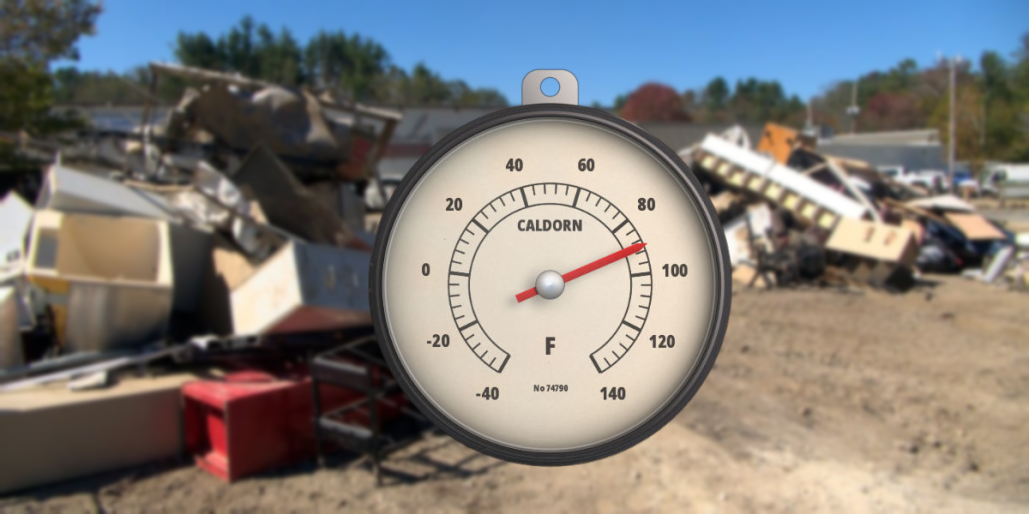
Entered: 90 °F
